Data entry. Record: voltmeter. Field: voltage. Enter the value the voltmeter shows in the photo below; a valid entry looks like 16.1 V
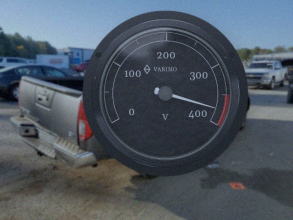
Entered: 375 V
